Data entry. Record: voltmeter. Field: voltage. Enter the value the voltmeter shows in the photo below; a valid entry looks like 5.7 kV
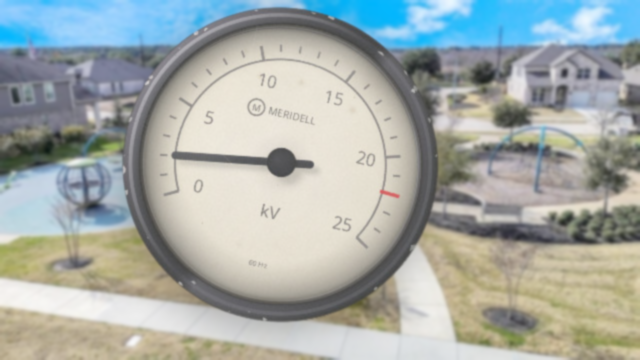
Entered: 2 kV
